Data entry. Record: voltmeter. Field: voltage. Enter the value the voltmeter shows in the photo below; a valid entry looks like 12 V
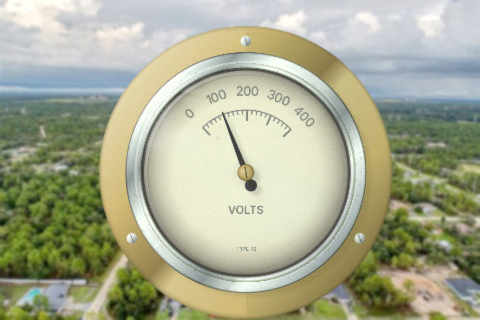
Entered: 100 V
